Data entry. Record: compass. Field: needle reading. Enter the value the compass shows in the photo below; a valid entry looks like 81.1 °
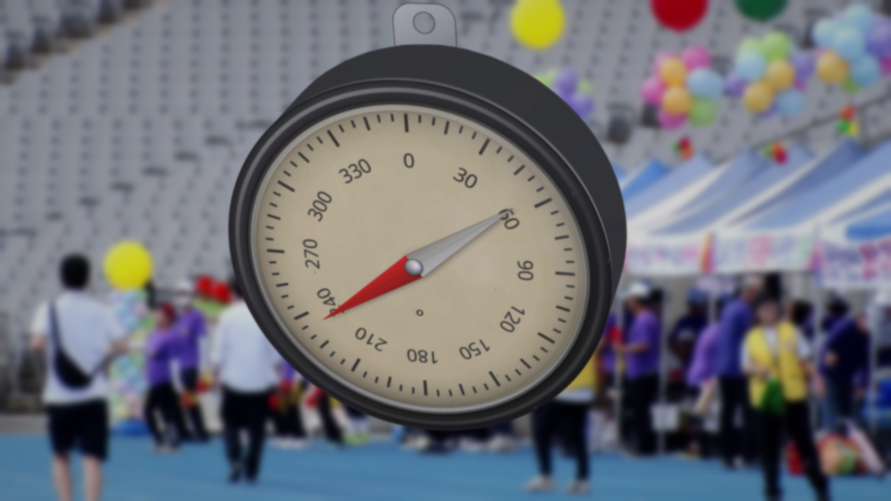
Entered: 235 °
